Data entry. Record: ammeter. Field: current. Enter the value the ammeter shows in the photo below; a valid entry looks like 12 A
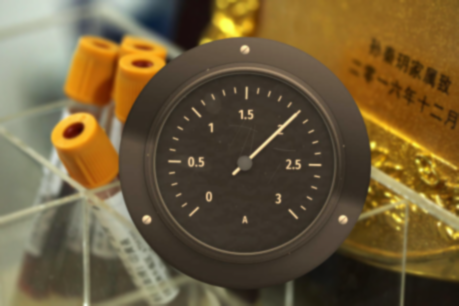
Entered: 2 A
